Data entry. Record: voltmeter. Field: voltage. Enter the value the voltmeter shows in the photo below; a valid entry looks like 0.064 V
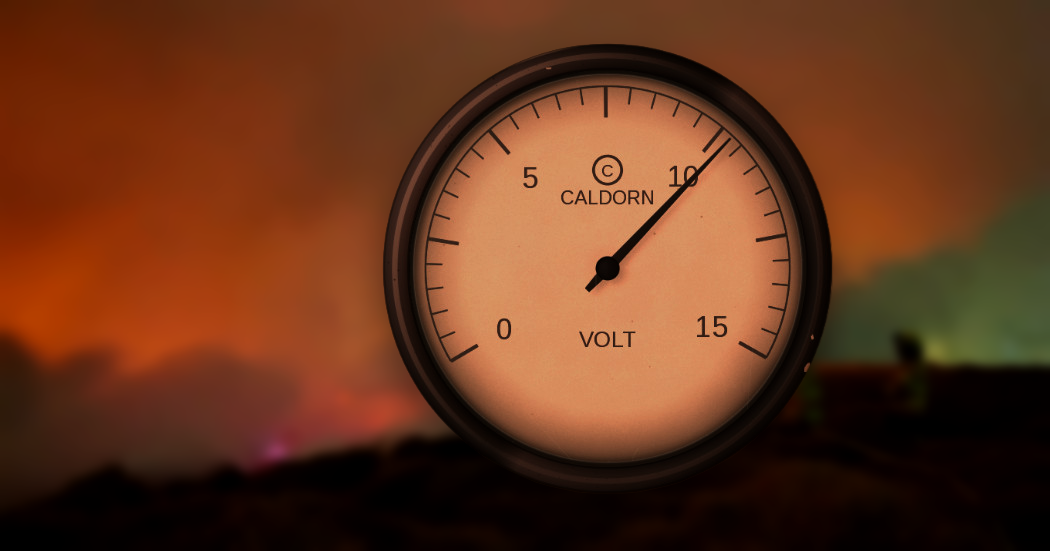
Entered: 10.25 V
